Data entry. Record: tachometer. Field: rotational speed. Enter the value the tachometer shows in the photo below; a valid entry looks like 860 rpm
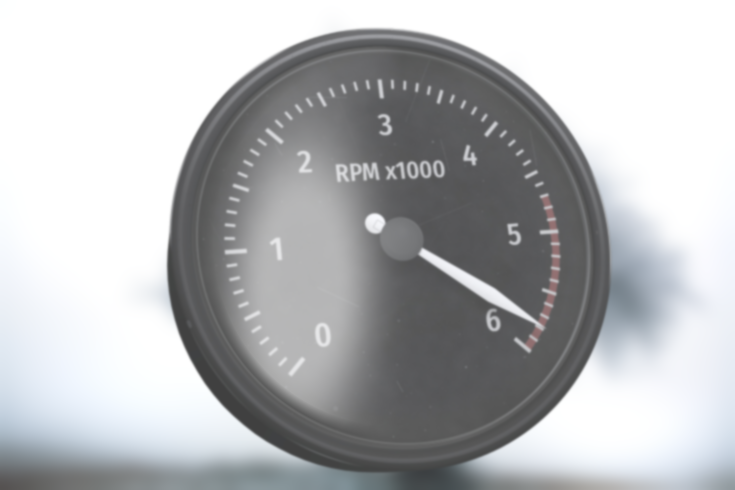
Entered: 5800 rpm
